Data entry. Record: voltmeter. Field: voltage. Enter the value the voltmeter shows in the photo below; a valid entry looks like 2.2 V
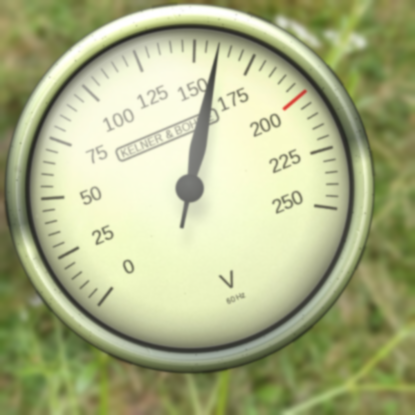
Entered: 160 V
